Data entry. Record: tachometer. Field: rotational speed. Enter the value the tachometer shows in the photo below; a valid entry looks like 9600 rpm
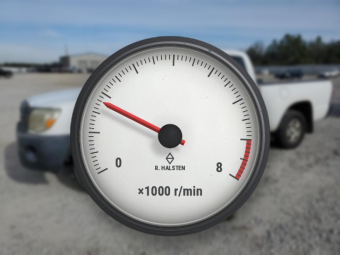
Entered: 1800 rpm
